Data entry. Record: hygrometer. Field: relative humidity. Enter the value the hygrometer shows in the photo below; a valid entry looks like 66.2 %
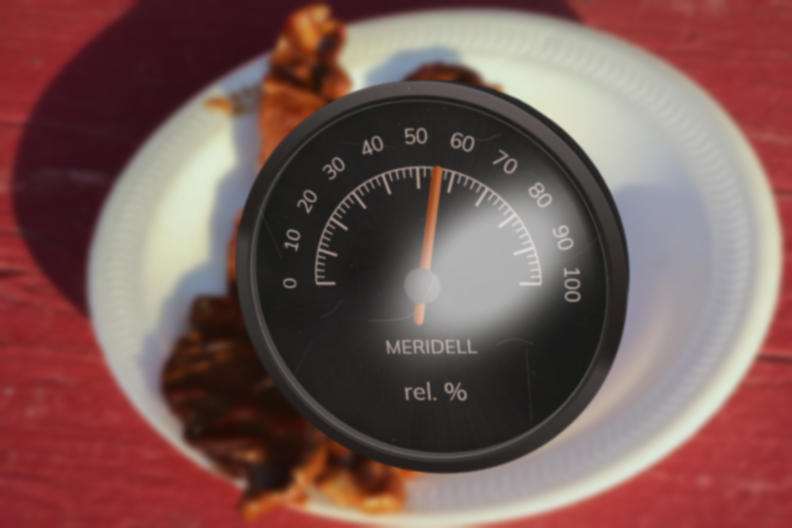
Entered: 56 %
